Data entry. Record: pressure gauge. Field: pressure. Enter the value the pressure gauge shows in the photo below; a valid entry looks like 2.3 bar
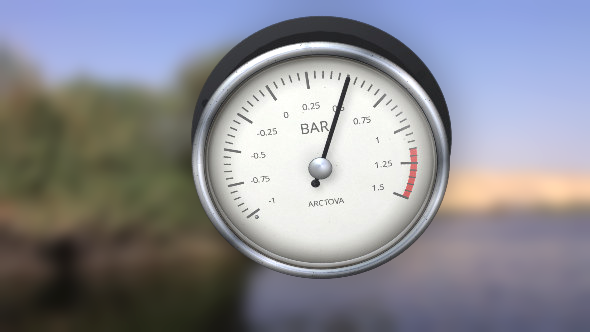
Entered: 0.5 bar
